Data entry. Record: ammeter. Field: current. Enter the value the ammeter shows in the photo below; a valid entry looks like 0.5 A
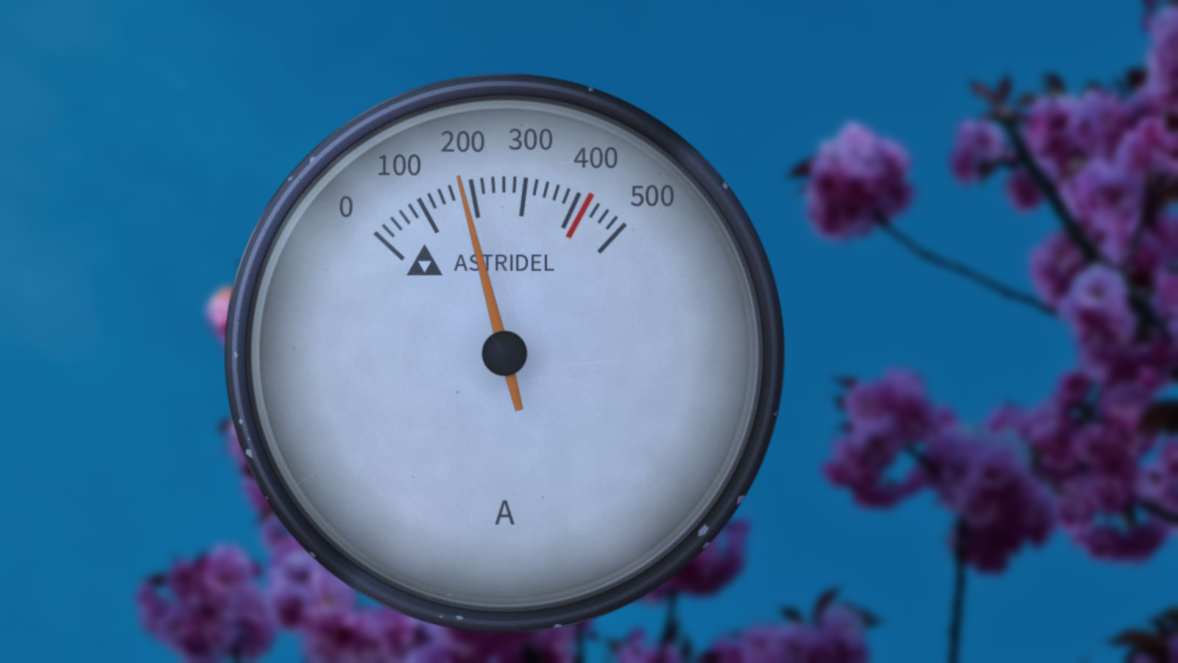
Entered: 180 A
